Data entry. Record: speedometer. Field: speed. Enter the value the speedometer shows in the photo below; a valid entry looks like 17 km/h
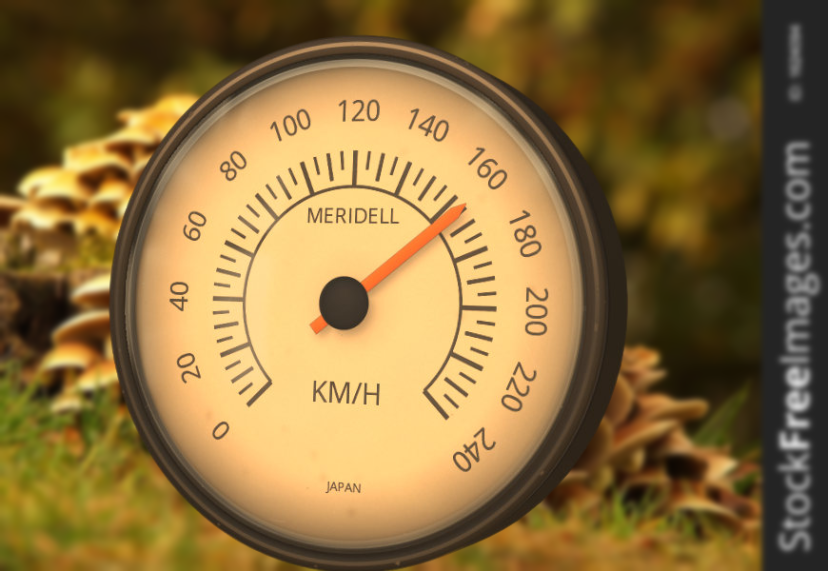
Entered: 165 km/h
